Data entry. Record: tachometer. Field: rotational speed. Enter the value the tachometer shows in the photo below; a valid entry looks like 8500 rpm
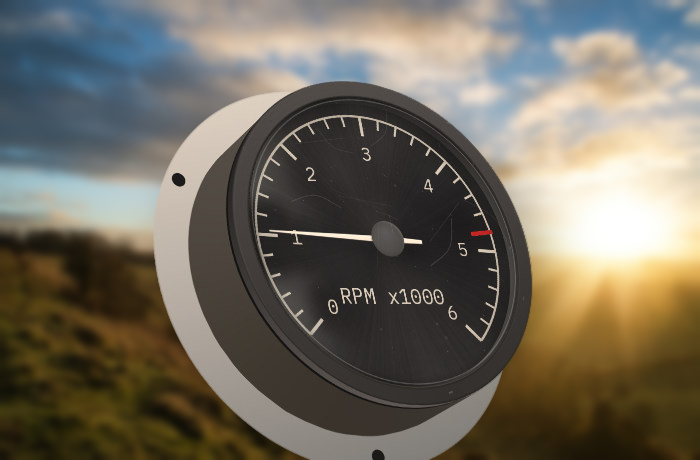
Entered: 1000 rpm
